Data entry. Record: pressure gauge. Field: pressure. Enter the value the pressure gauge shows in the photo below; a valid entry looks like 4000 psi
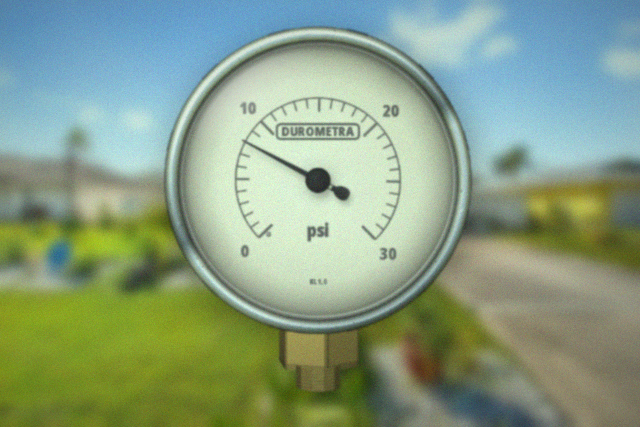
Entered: 8 psi
